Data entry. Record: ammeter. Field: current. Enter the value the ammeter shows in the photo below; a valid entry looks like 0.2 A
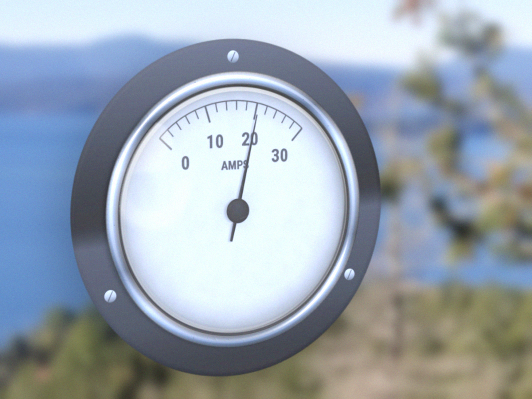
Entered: 20 A
